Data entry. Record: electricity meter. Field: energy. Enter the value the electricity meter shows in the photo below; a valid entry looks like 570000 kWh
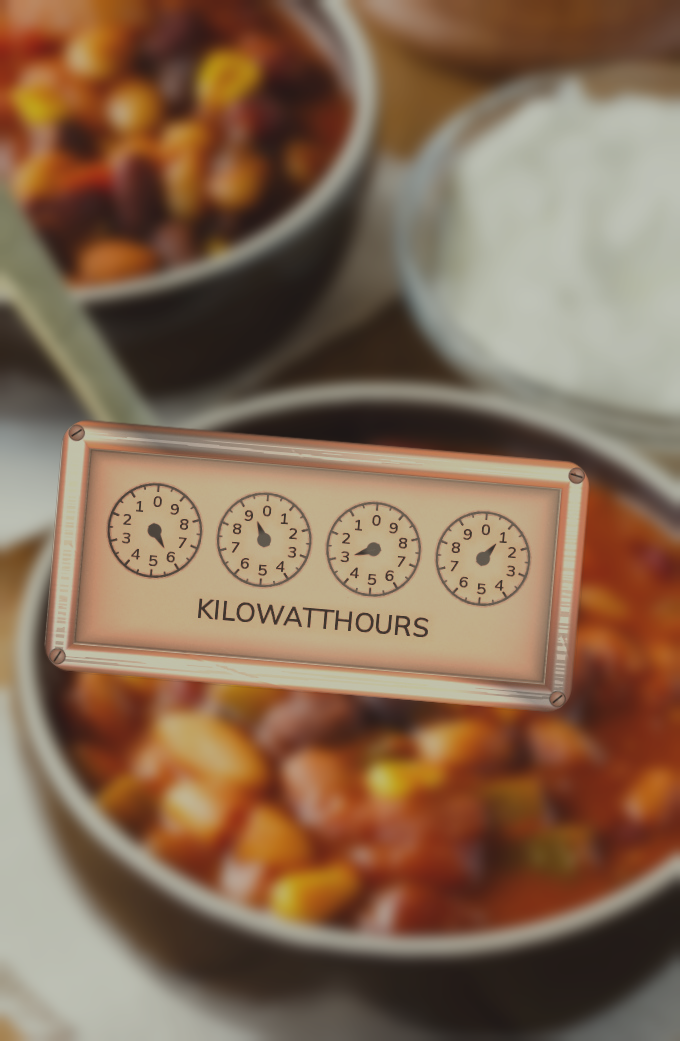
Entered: 5931 kWh
